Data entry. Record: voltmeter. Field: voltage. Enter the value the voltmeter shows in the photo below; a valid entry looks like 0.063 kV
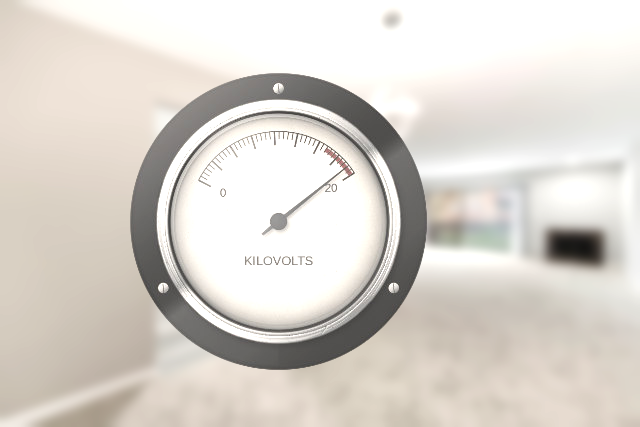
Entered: 19 kV
